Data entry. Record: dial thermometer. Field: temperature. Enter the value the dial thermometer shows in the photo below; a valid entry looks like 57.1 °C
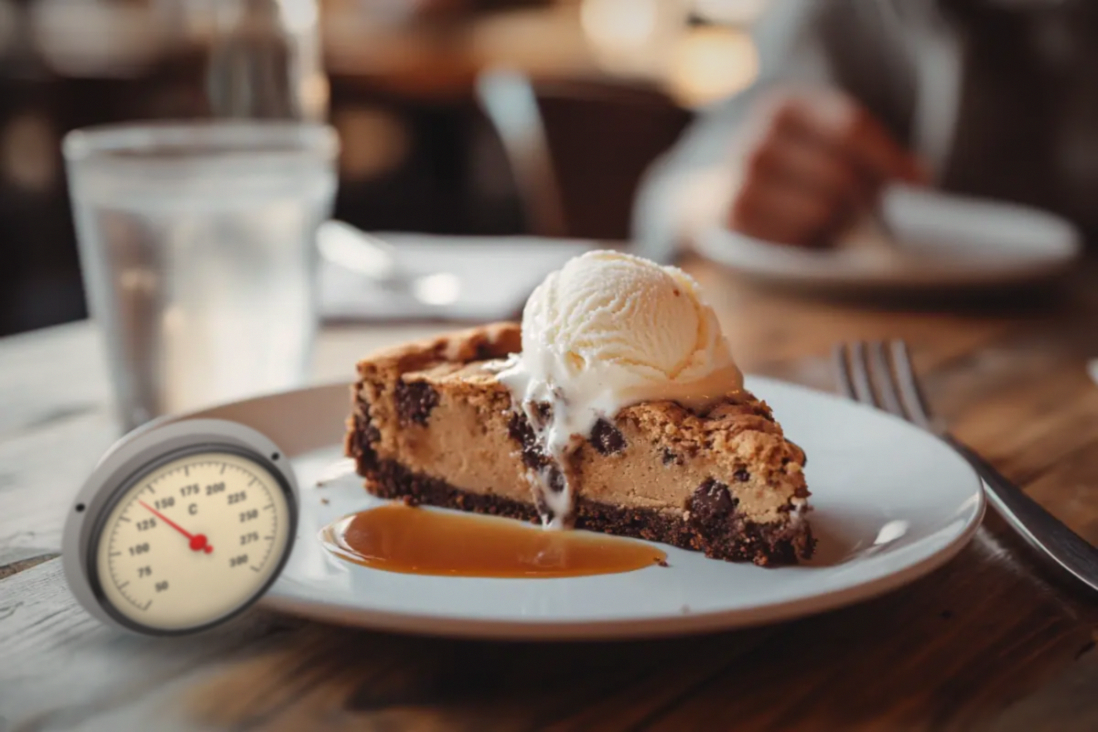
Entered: 140 °C
